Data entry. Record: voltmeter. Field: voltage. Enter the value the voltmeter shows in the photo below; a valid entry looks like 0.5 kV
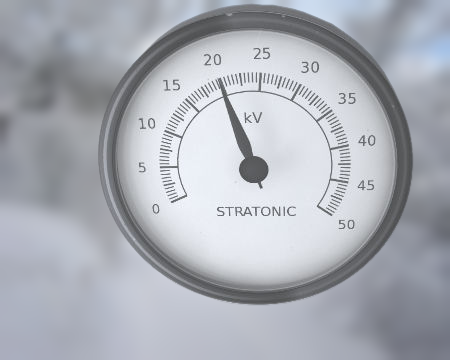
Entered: 20 kV
